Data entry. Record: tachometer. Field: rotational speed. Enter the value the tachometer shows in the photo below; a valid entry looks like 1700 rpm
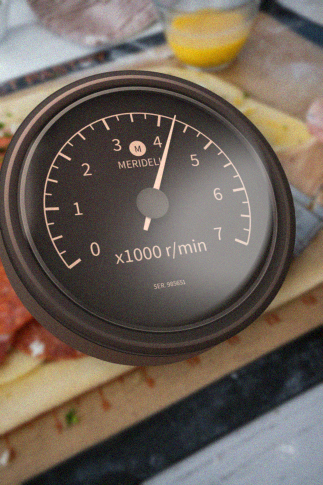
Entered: 4250 rpm
